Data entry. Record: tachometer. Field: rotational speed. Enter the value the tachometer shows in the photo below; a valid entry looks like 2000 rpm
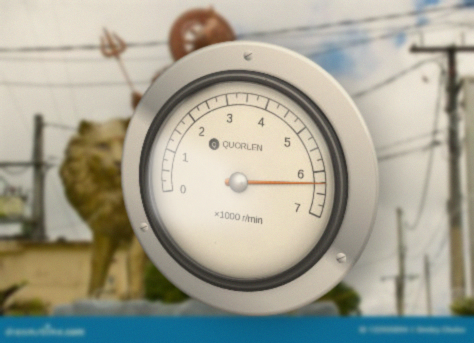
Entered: 6250 rpm
